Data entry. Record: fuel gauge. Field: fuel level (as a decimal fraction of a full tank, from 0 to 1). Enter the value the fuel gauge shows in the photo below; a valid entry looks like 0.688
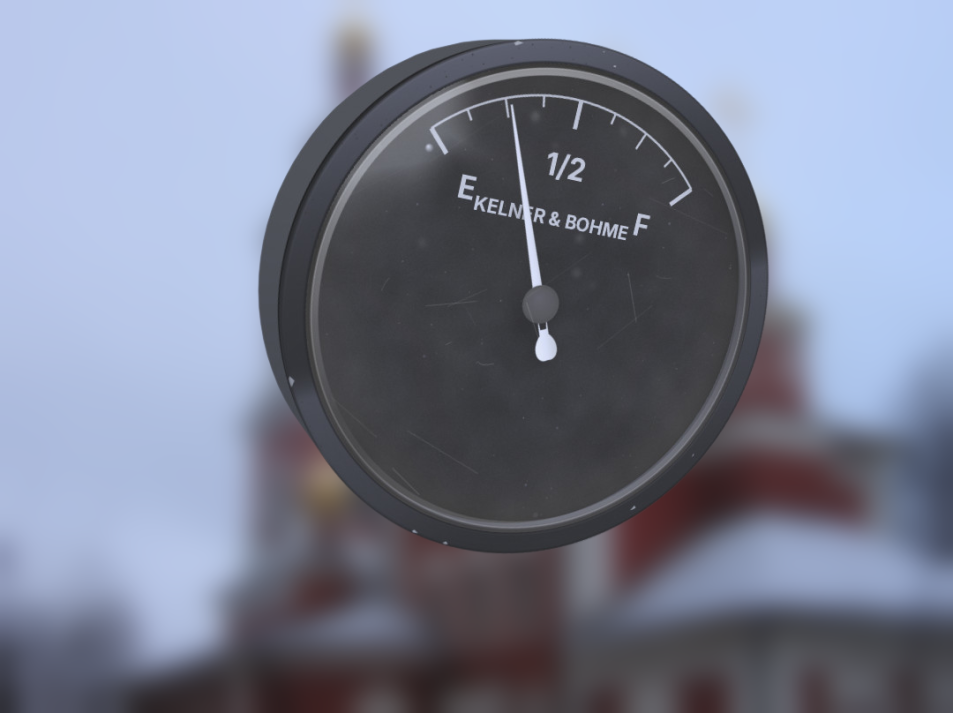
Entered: 0.25
